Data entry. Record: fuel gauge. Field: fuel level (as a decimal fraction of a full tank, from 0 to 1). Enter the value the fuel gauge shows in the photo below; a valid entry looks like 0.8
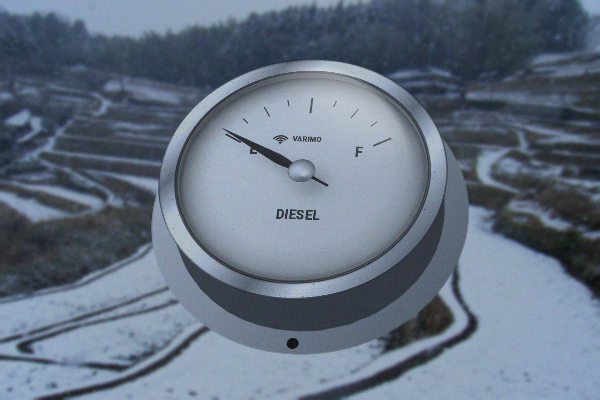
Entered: 0
